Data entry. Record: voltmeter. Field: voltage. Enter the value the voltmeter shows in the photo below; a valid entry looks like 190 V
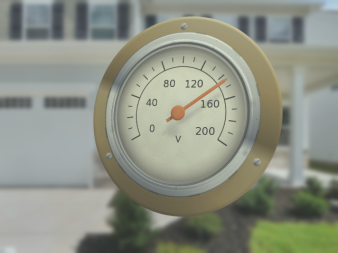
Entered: 145 V
